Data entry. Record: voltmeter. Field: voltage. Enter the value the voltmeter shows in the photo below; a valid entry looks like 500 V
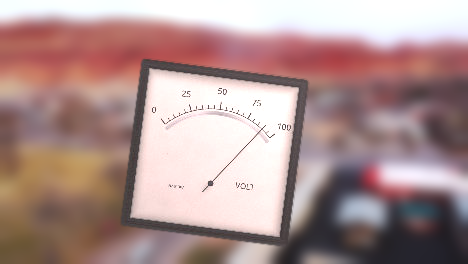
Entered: 90 V
